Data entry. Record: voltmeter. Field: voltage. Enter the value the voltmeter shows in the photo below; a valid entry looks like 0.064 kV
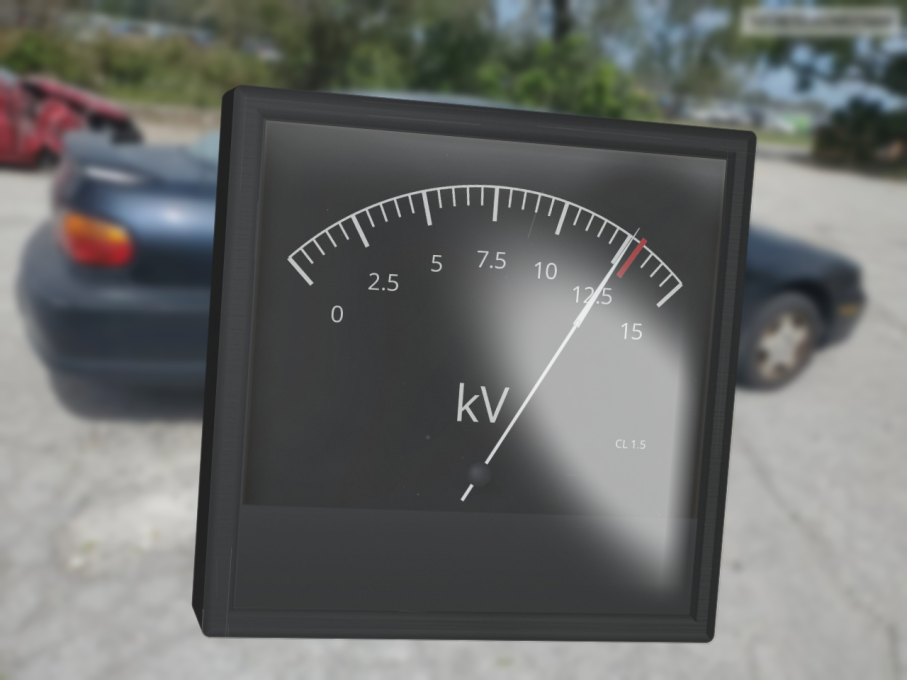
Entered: 12.5 kV
